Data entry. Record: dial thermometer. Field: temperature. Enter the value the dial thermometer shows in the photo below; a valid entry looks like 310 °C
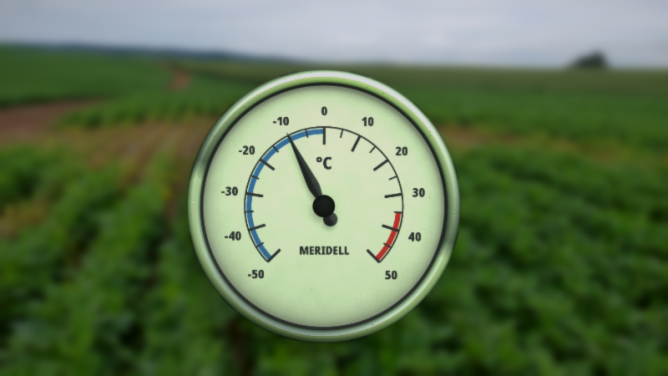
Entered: -10 °C
